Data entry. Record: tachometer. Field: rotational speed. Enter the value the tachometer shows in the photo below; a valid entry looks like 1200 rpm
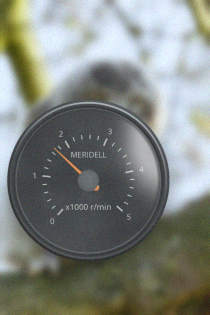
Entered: 1700 rpm
